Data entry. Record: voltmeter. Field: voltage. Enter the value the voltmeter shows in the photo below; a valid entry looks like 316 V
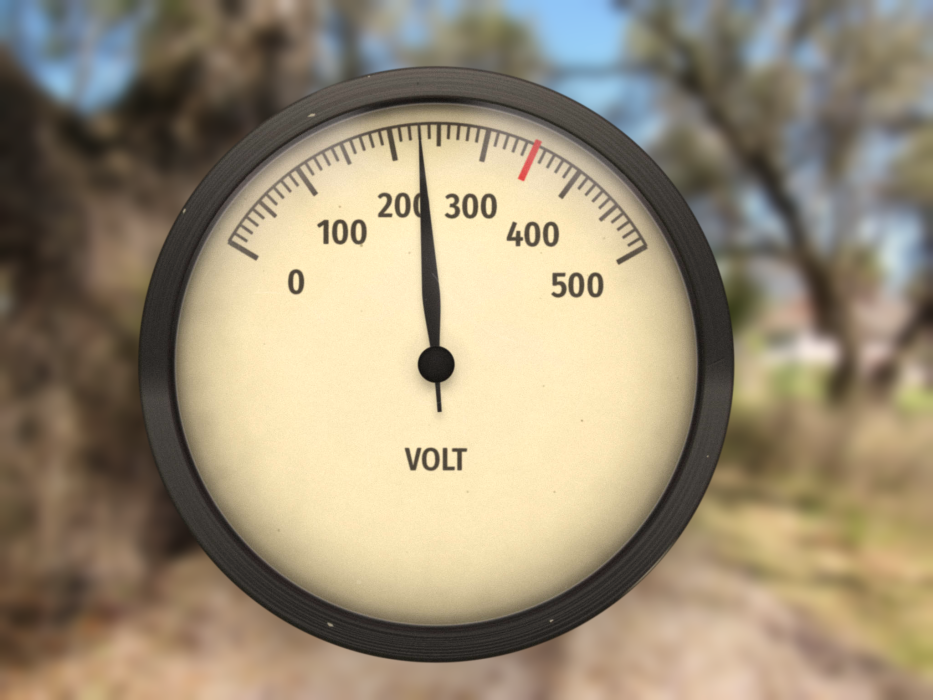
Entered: 230 V
